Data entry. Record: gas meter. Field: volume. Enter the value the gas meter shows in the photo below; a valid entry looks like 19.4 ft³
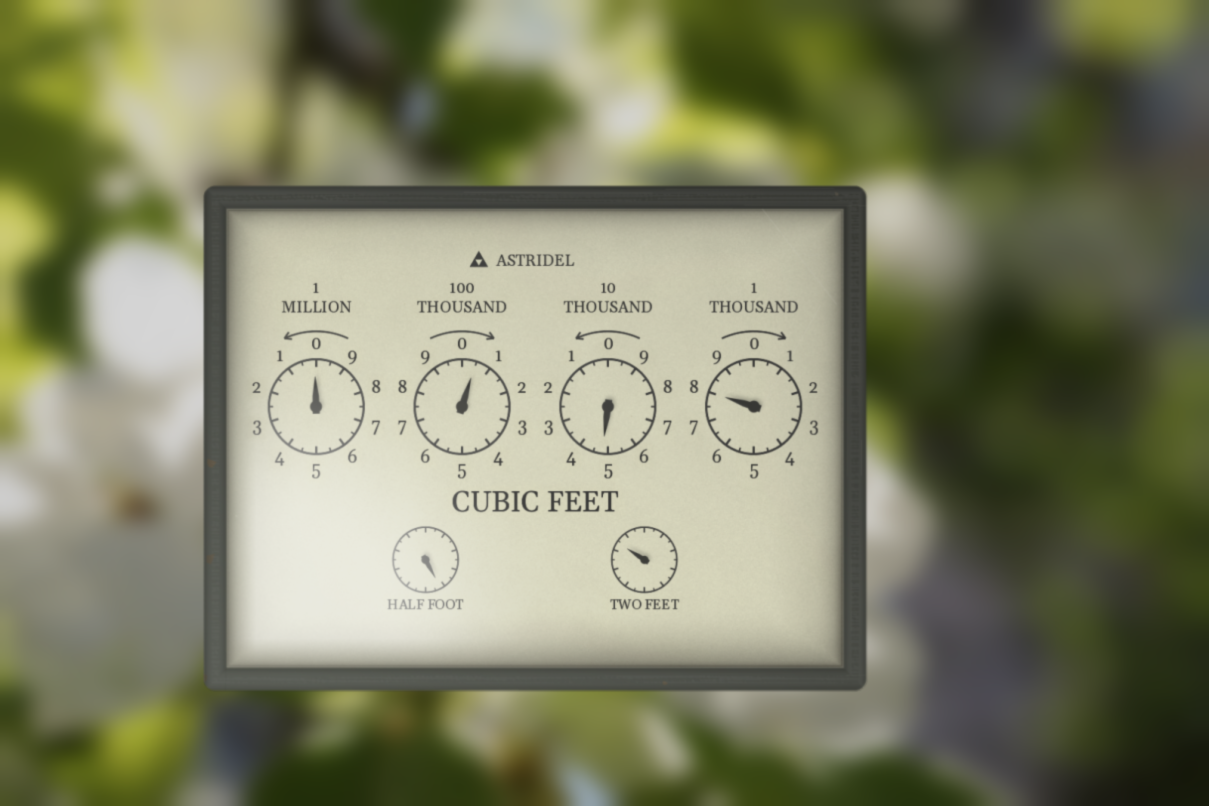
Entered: 4800 ft³
